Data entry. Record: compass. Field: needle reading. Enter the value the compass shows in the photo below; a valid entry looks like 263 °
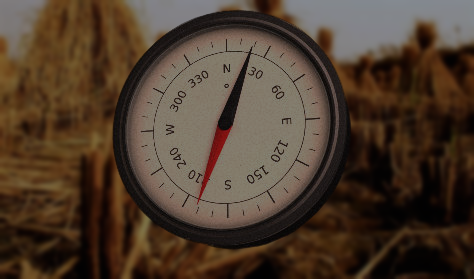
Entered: 200 °
